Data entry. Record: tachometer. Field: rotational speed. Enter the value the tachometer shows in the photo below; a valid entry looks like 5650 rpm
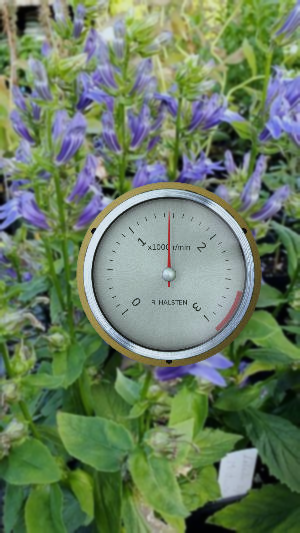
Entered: 1450 rpm
